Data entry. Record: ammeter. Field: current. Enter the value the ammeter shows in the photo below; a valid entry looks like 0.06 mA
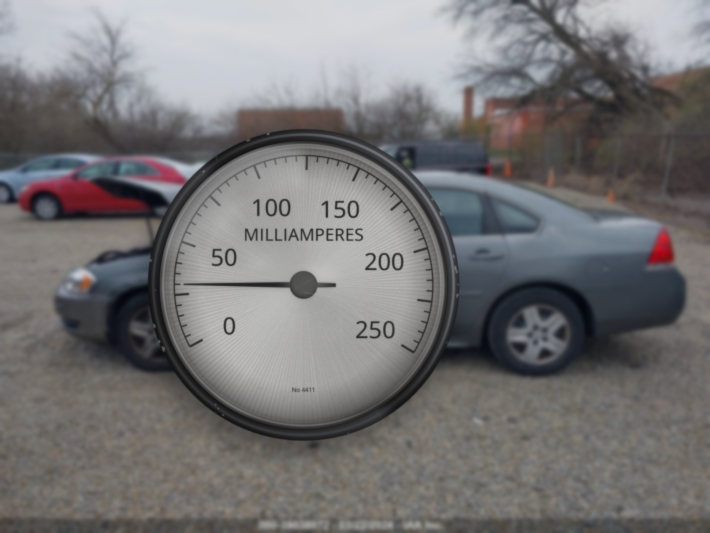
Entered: 30 mA
